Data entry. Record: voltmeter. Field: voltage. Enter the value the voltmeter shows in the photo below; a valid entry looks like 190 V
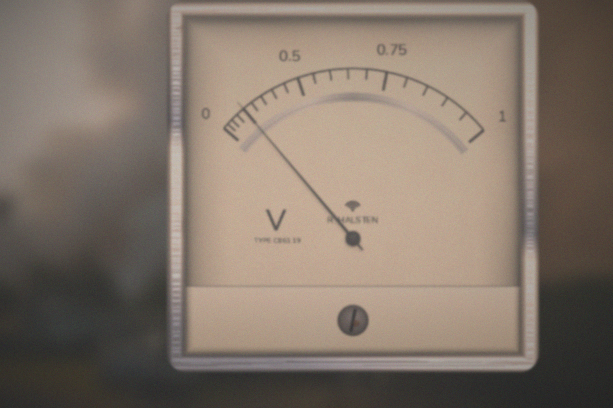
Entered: 0.25 V
